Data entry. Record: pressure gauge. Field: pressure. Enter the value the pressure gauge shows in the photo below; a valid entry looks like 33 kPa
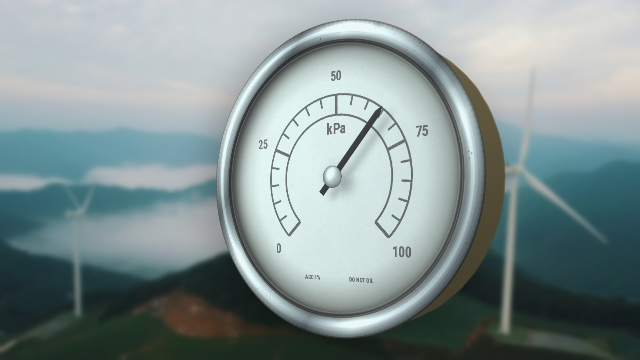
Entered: 65 kPa
